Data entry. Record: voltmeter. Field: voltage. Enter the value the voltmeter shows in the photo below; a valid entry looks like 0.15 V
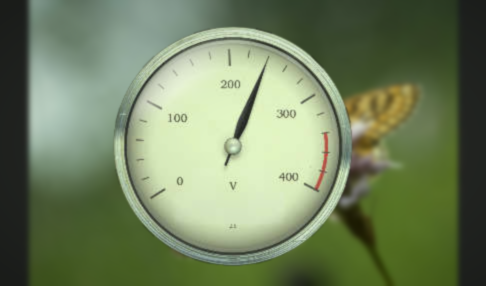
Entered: 240 V
